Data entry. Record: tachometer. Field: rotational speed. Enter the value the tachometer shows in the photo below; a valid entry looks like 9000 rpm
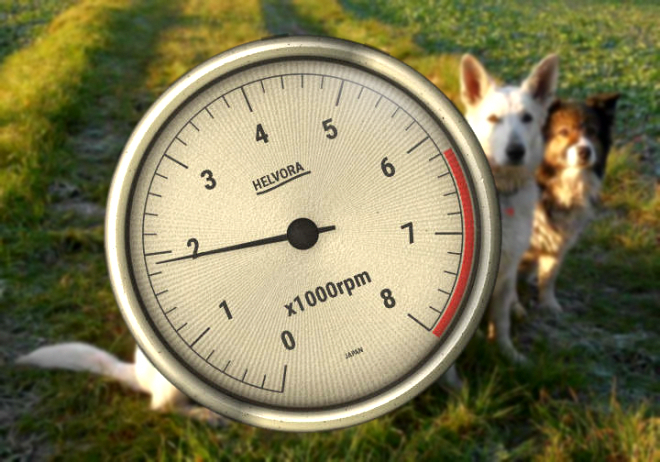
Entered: 1900 rpm
